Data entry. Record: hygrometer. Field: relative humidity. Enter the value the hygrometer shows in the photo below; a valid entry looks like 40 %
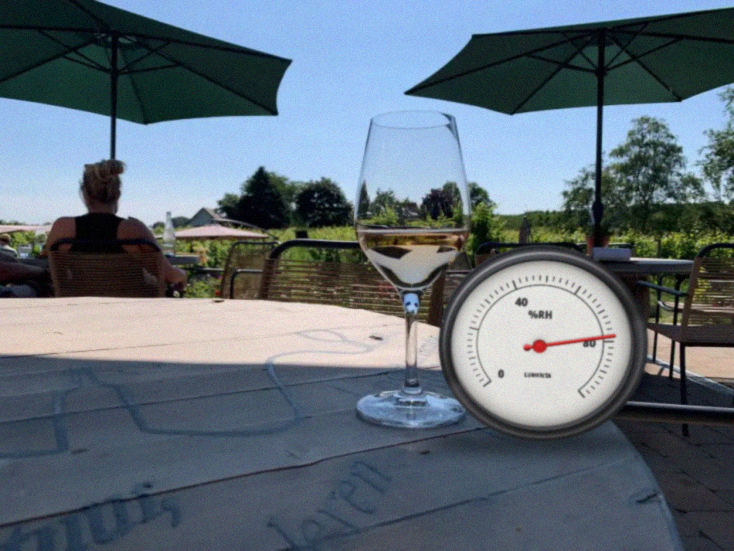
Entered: 78 %
